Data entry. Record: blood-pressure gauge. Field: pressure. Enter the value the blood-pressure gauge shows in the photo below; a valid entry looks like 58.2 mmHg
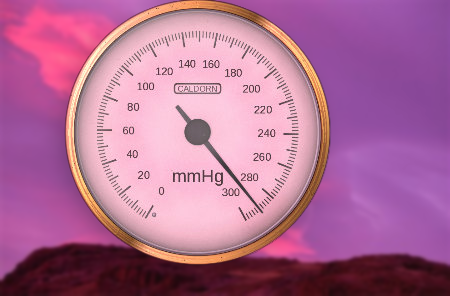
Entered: 290 mmHg
